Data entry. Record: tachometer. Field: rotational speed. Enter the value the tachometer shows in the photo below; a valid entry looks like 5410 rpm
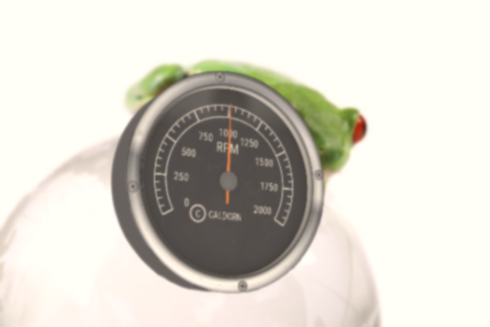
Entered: 1000 rpm
